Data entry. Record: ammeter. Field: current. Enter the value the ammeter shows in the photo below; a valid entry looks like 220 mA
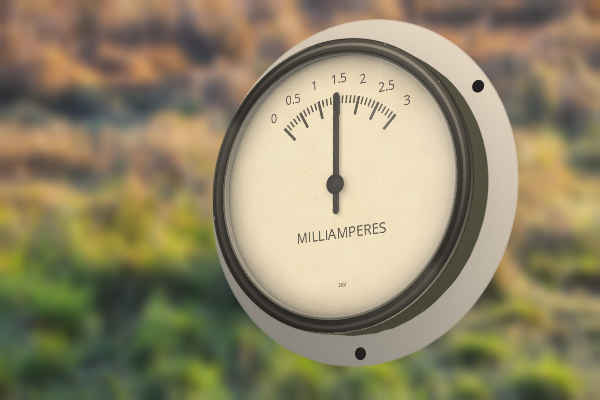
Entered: 1.5 mA
